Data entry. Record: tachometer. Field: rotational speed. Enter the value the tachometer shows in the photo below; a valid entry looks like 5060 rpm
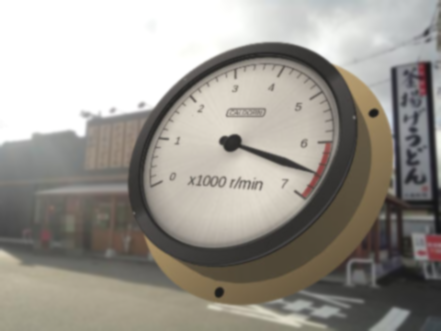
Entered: 6600 rpm
